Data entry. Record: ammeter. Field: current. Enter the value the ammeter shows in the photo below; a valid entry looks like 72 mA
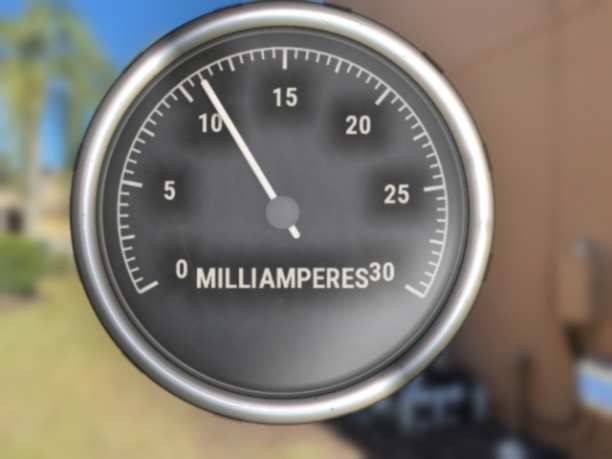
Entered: 11 mA
